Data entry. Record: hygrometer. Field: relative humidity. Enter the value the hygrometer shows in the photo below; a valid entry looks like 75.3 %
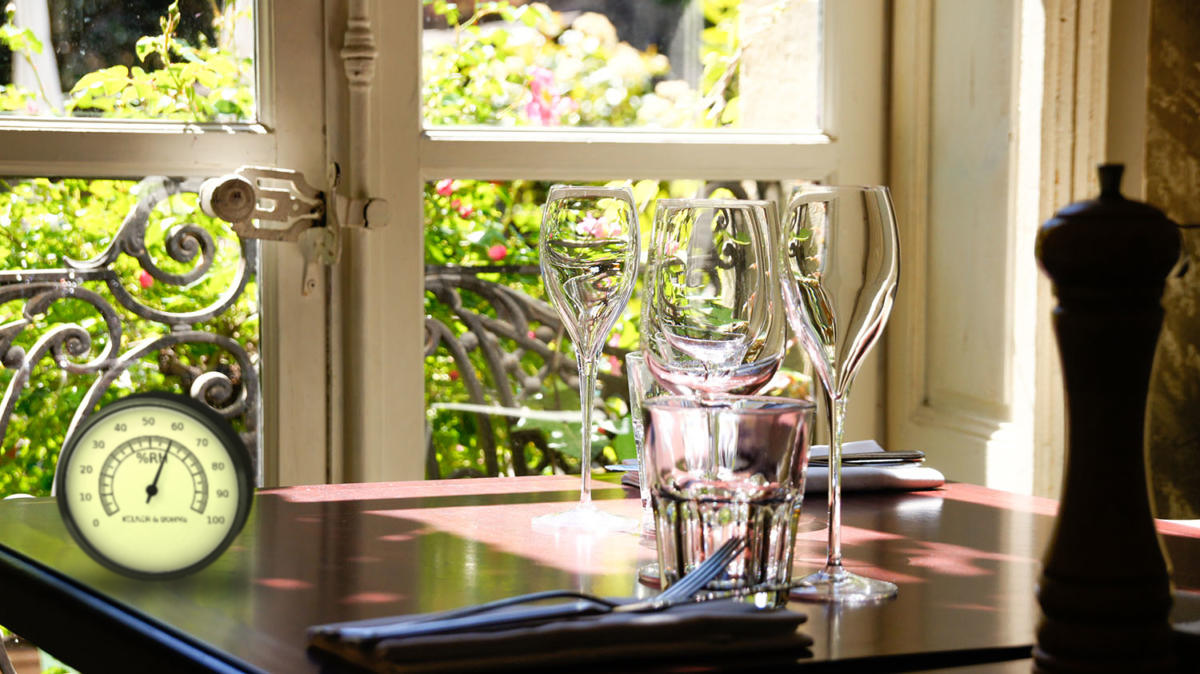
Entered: 60 %
